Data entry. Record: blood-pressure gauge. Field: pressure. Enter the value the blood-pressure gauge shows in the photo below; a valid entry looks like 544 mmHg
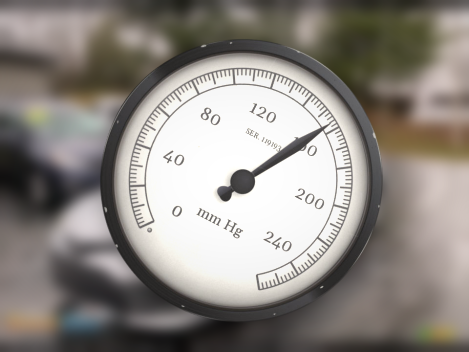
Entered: 156 mmHg
